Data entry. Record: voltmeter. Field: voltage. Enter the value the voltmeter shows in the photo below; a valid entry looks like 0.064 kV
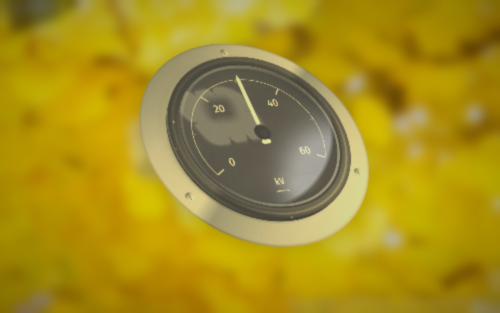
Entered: 30 kV
